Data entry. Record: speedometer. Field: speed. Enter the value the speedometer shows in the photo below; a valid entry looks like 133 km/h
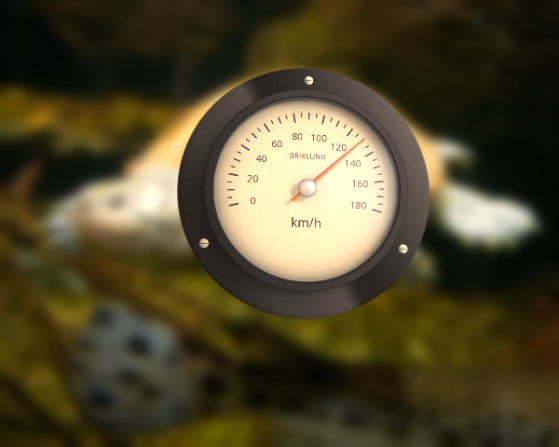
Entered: 130 km/h
